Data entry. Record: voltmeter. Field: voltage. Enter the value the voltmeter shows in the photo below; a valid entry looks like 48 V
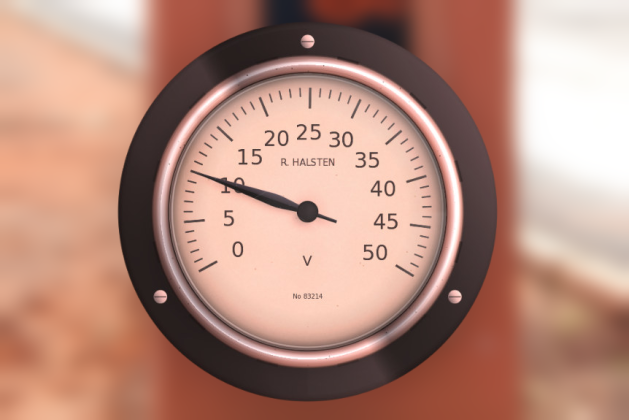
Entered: 10 V
